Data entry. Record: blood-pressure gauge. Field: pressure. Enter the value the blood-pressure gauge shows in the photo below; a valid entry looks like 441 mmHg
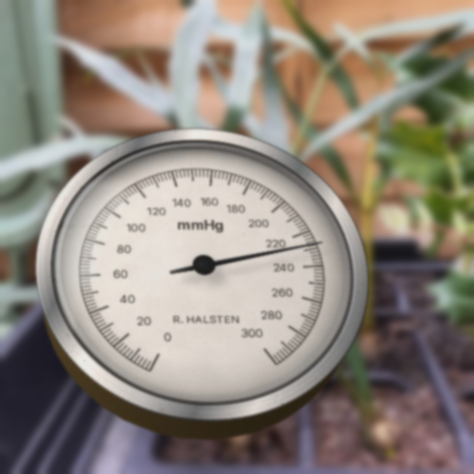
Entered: 230 mmHg
